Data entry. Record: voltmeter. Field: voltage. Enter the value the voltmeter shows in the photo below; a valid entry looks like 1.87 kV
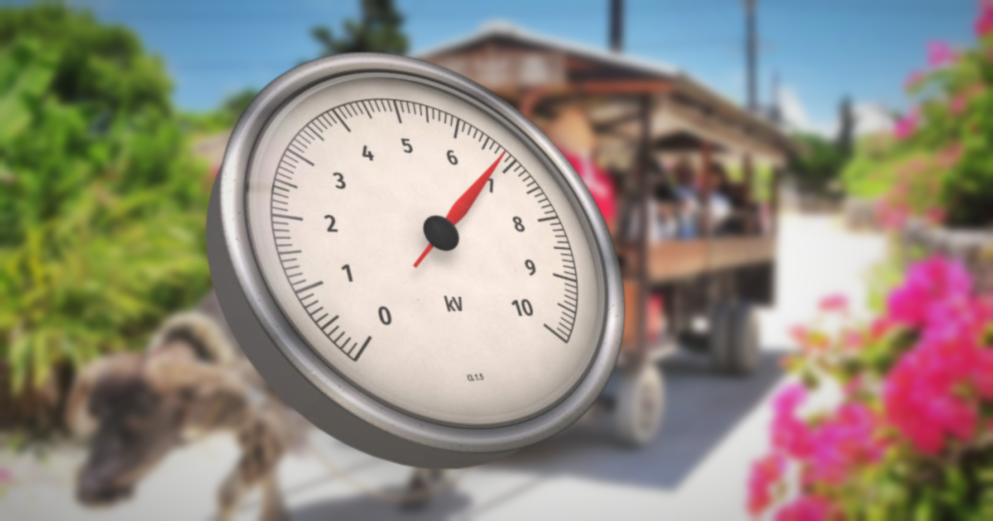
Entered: 6.8 kV
